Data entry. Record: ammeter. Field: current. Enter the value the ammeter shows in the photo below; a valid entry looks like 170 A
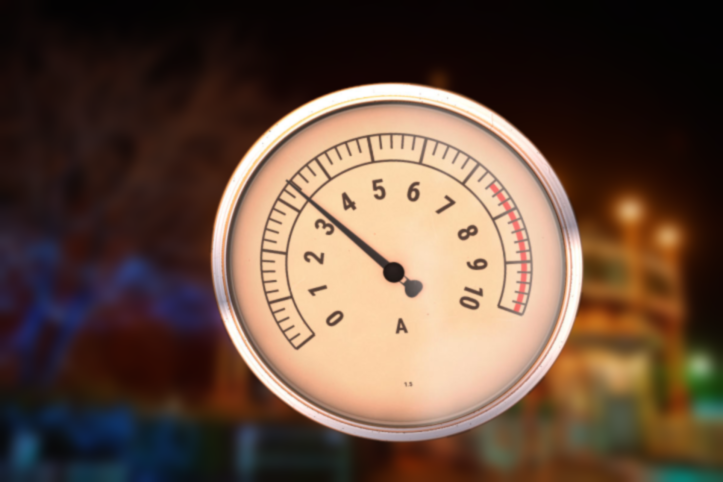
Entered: 3.4 A
